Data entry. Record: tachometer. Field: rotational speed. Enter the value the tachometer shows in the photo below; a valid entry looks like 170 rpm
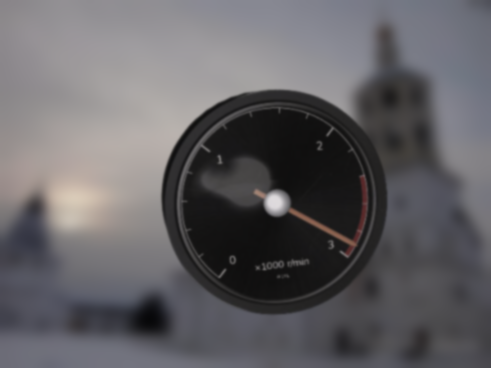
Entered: 2900 rpm
